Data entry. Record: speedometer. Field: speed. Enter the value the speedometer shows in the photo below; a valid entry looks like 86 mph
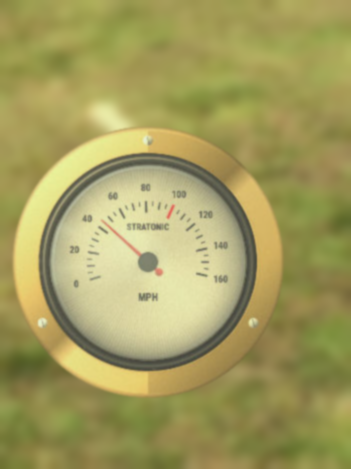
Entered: 45 mph
